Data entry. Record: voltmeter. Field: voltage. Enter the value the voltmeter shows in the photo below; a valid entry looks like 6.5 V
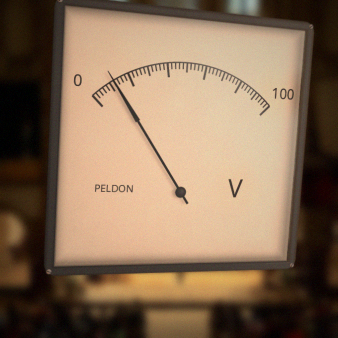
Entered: 12 V
